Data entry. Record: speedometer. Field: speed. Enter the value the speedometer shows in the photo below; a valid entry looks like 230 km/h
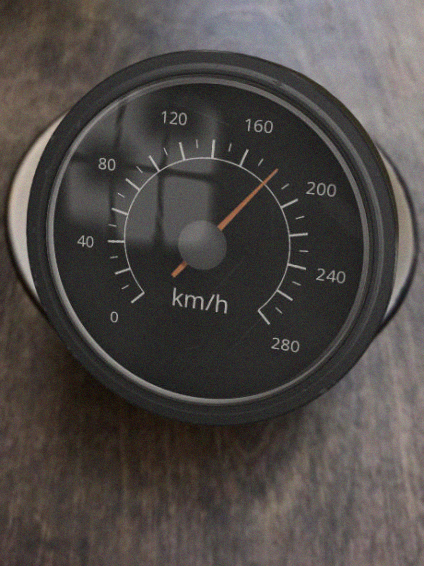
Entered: 180 km/h
